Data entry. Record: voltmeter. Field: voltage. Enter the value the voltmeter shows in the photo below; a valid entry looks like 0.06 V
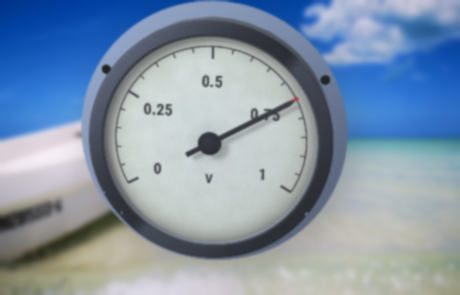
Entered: 0.75 V
